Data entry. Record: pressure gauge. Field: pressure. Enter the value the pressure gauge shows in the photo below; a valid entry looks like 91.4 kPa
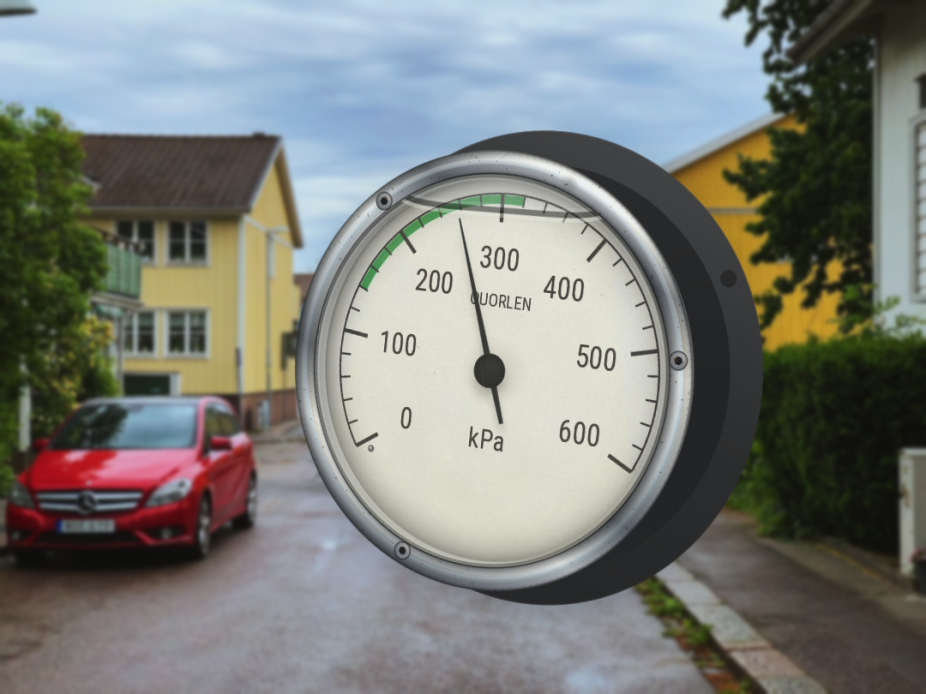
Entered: 260 kPa
